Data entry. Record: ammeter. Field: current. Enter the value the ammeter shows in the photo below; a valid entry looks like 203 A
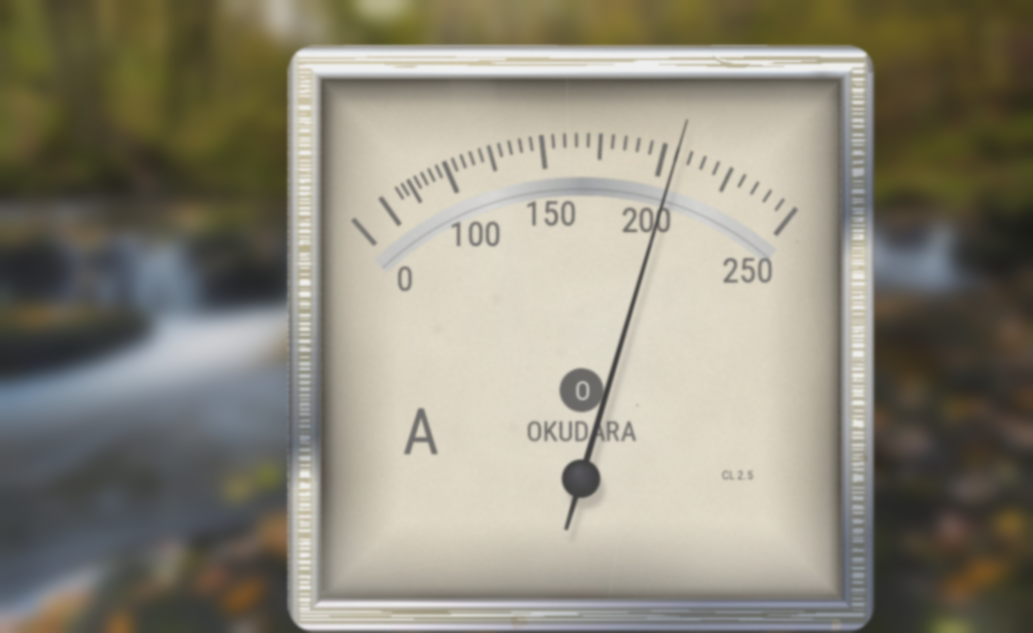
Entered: 205 A
